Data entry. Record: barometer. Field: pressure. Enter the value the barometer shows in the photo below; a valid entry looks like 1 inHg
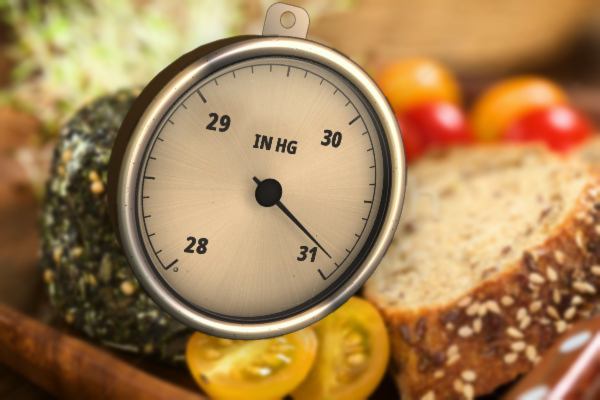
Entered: 30.9 inHg
